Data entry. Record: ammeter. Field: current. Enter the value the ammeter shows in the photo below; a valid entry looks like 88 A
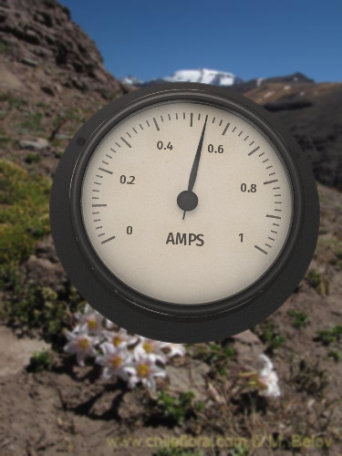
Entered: 0.54 A
